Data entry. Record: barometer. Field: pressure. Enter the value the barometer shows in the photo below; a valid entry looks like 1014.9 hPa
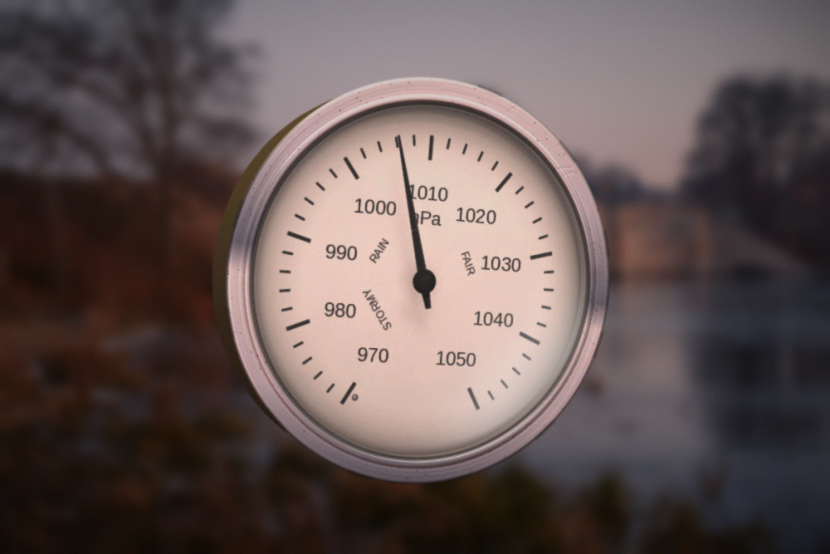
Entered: 1006 hPa
